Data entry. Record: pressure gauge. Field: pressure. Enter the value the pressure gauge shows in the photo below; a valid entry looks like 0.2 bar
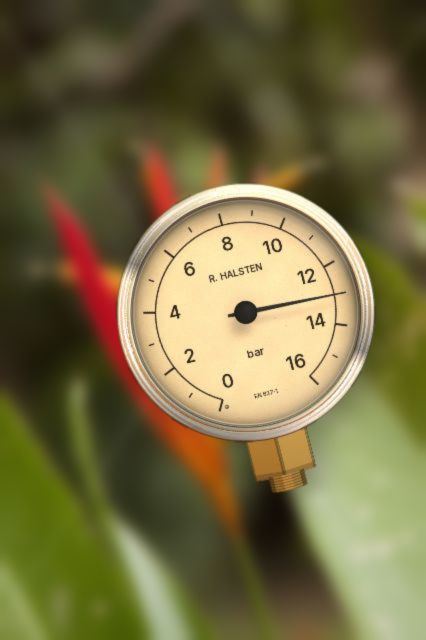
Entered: 13 bar
